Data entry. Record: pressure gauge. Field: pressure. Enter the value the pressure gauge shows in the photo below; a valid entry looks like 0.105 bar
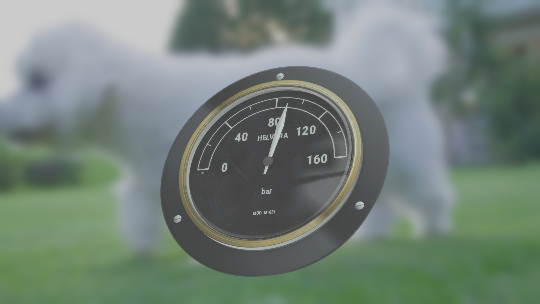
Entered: 90 bar
